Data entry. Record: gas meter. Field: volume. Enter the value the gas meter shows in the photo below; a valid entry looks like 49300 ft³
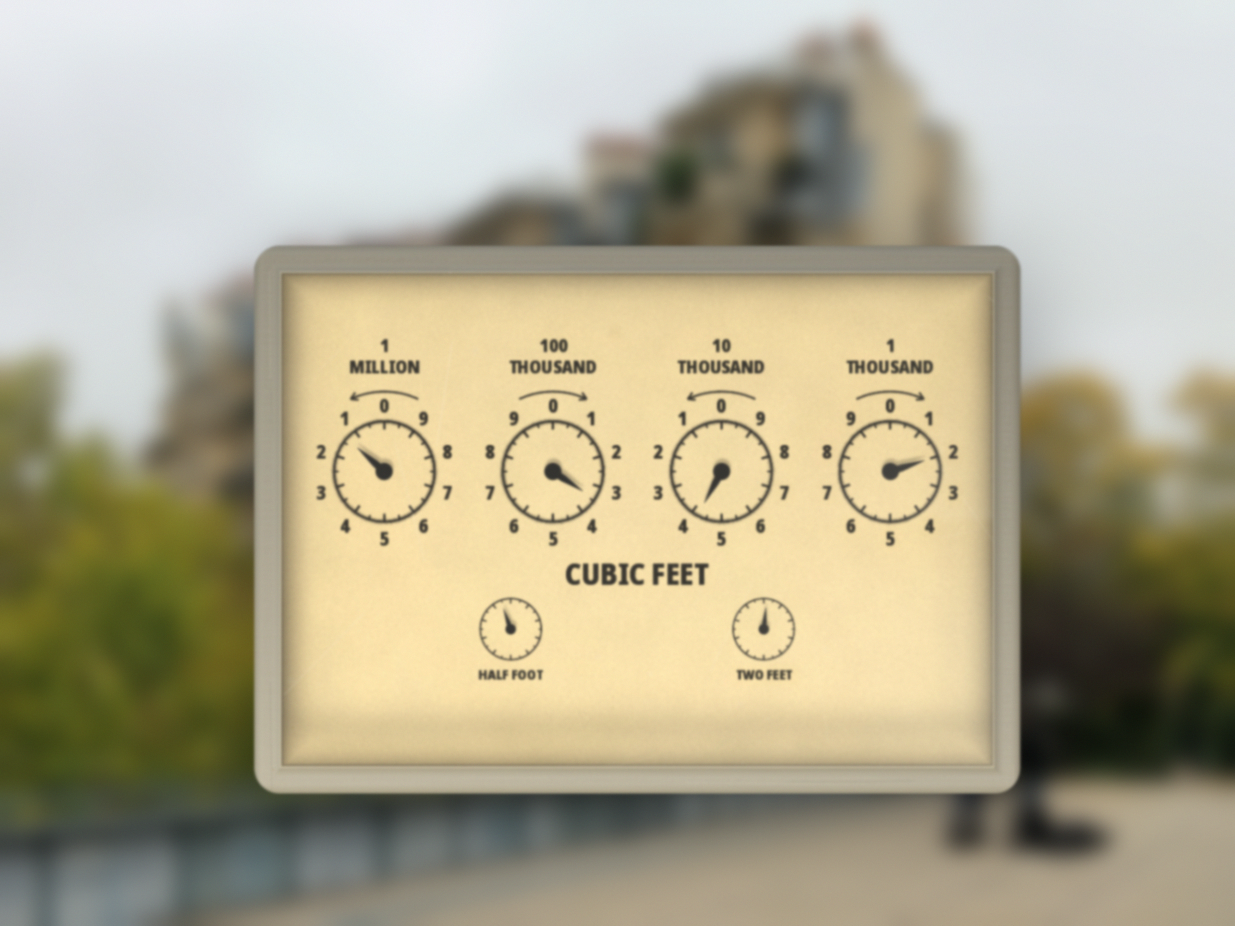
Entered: 134200 ft³
